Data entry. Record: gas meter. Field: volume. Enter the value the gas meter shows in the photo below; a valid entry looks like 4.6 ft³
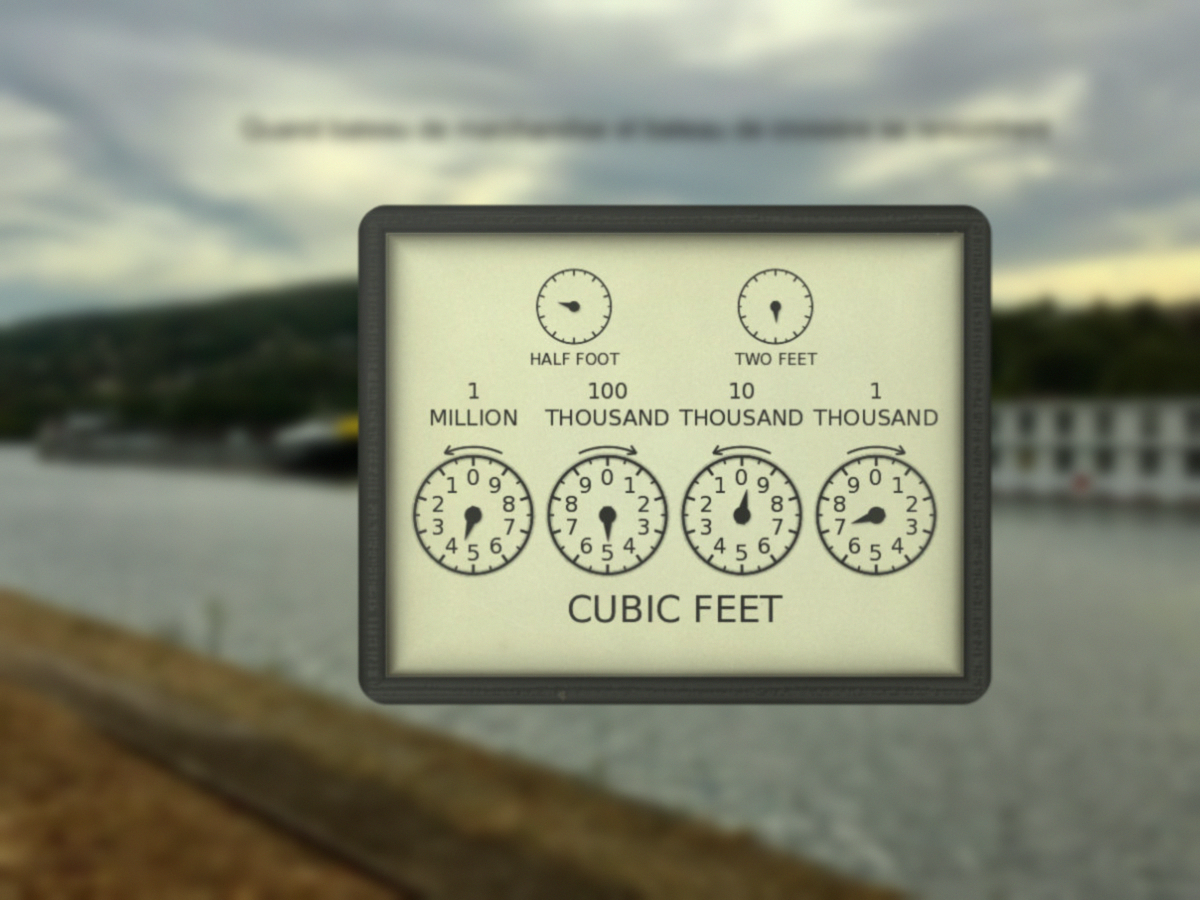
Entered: 449700 ft³
